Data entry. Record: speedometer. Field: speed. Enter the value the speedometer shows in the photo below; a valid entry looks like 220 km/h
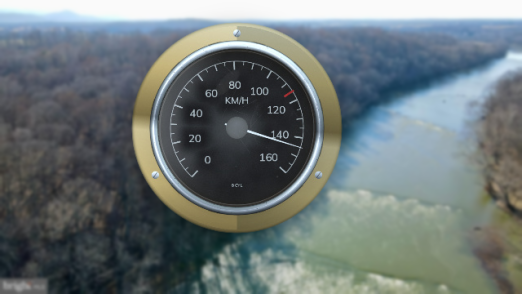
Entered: 145 km/h
